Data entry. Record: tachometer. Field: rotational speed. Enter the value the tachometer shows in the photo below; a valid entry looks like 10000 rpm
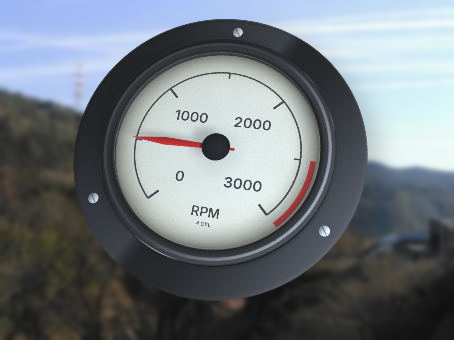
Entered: 500 rpm
